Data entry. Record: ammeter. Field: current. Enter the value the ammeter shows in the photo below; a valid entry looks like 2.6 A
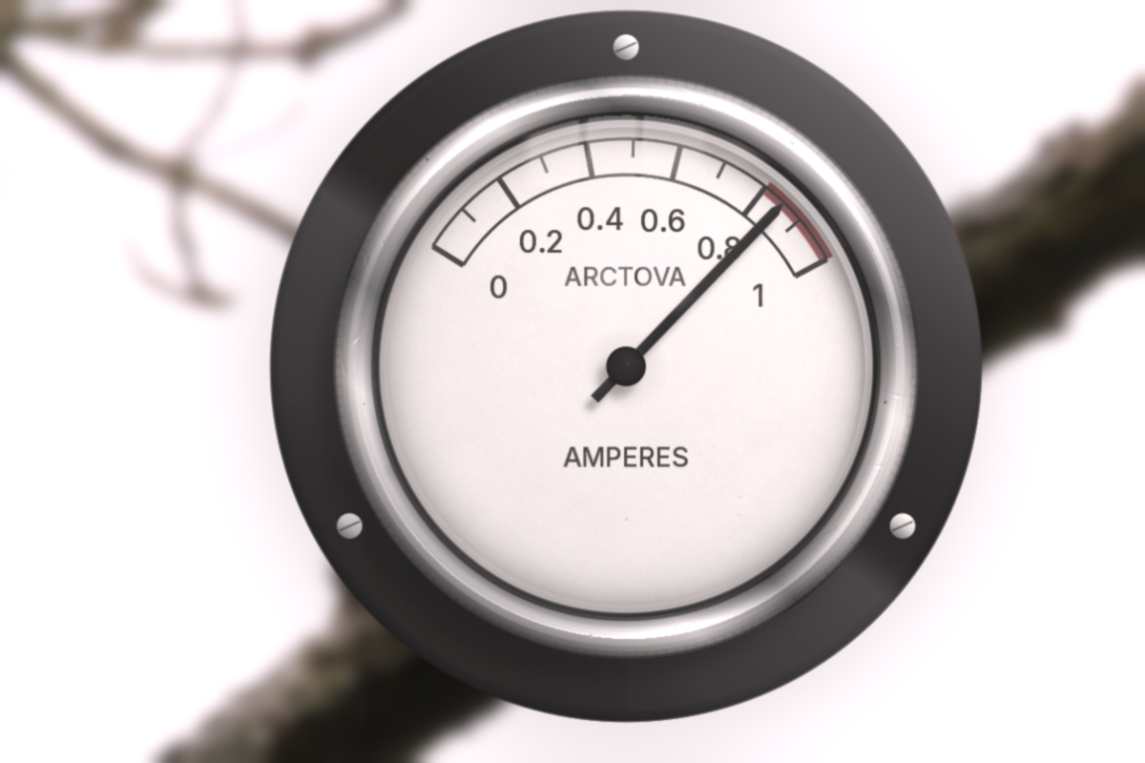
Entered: 0.85 A
